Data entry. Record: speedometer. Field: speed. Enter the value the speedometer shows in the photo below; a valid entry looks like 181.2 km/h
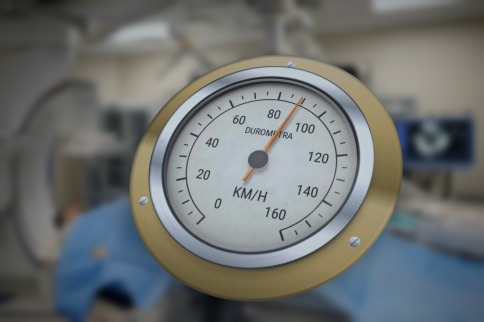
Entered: 90 km/h
